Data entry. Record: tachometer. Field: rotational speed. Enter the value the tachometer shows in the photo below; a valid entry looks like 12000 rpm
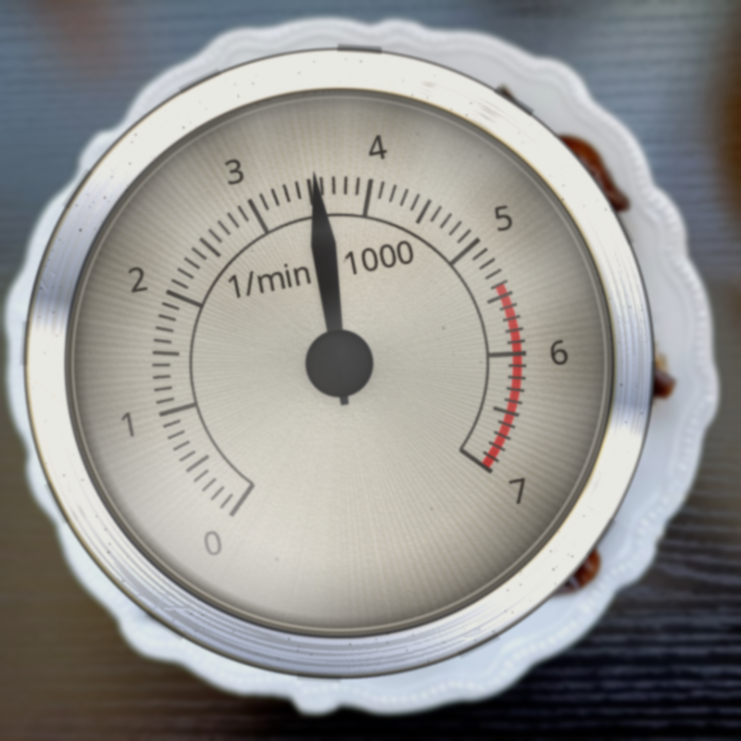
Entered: 3550 rpm
